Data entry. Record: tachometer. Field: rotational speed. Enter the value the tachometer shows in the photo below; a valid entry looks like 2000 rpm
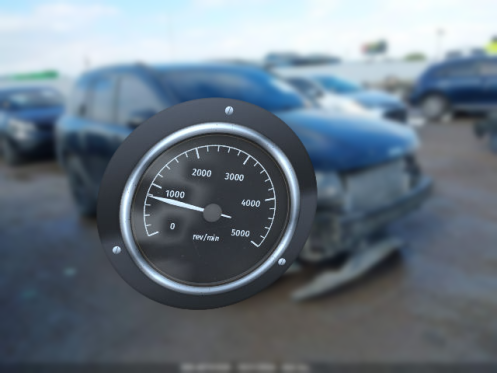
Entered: 800 rpm
